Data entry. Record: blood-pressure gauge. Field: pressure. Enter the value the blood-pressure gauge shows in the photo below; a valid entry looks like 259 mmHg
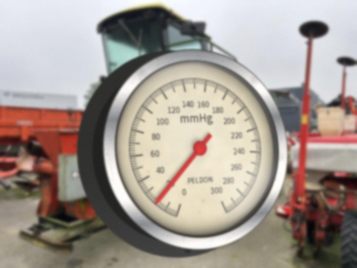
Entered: 20 mmHg
